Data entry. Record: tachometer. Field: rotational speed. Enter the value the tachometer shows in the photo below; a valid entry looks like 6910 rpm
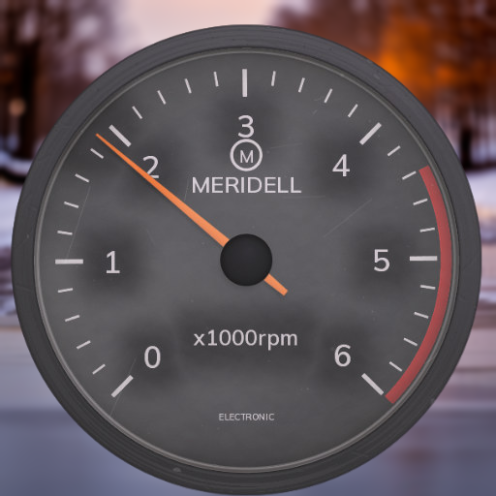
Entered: 1900 rpm
